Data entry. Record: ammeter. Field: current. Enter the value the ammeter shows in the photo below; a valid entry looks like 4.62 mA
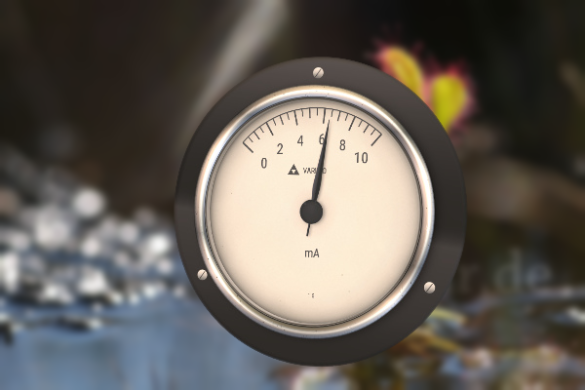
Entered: 6.5 mA
